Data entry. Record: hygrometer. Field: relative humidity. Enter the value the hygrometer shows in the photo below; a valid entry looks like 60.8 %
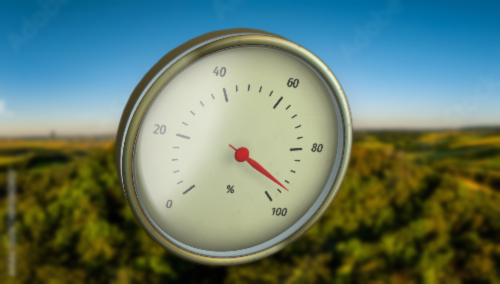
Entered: 94 %
